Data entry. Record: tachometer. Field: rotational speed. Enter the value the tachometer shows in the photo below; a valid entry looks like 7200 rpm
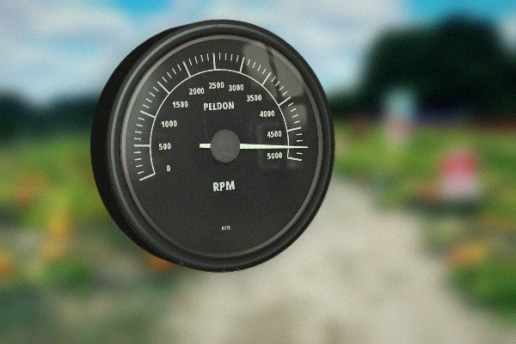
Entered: 4800 rpm
